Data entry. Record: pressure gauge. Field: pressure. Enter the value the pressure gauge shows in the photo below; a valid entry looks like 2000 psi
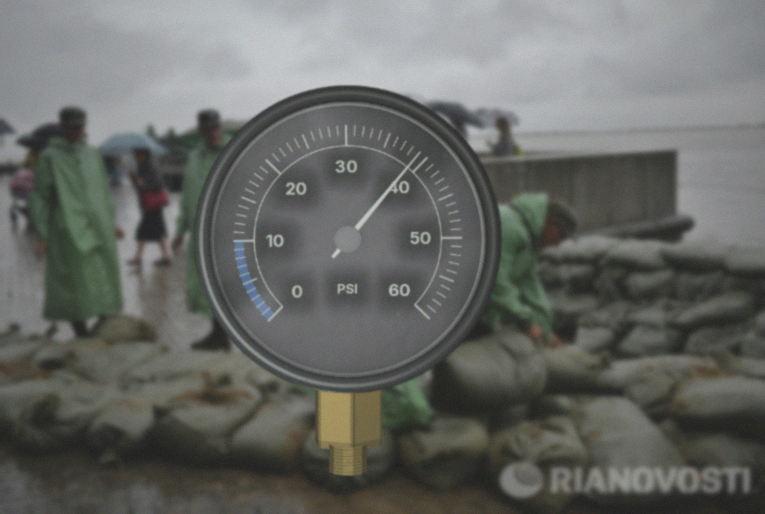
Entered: 39 psi
